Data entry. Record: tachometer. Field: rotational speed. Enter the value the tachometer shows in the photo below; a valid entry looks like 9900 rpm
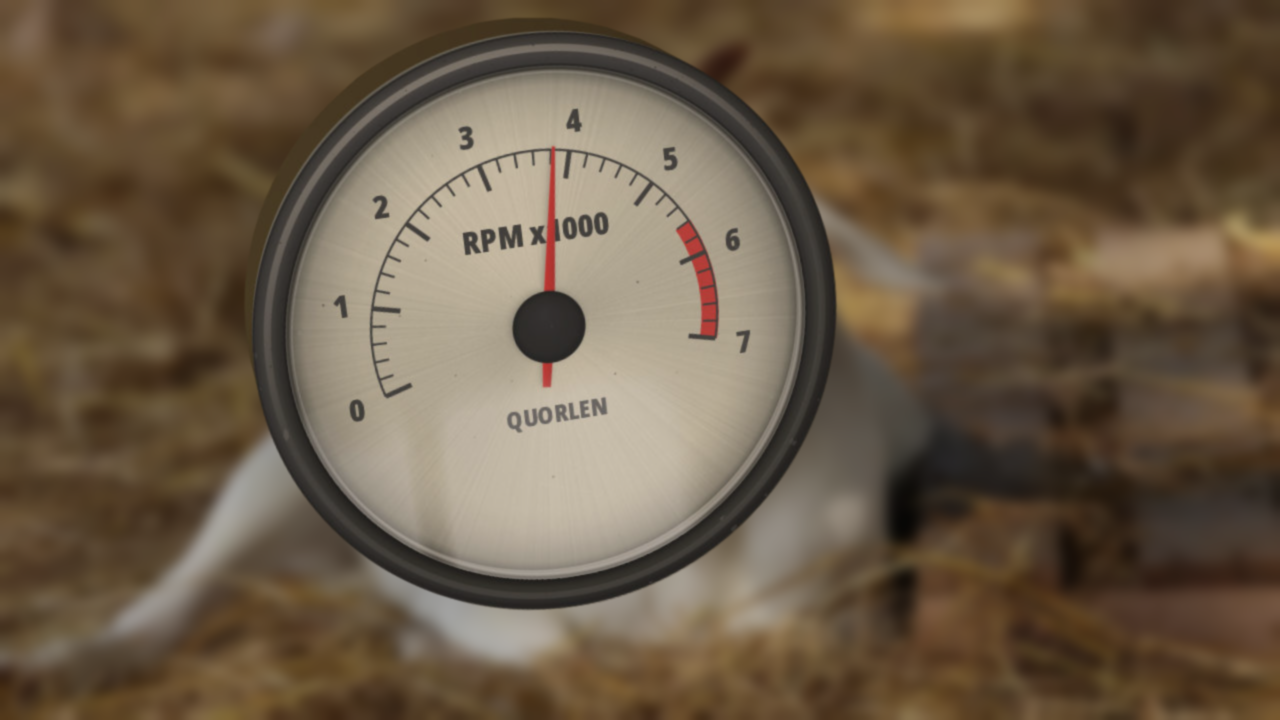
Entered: 3800 rpm
